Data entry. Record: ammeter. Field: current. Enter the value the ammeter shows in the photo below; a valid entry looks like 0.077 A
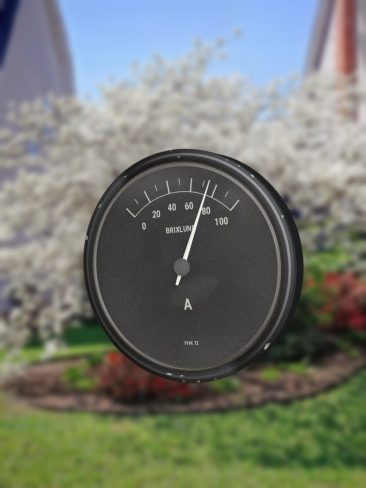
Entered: 75 A
